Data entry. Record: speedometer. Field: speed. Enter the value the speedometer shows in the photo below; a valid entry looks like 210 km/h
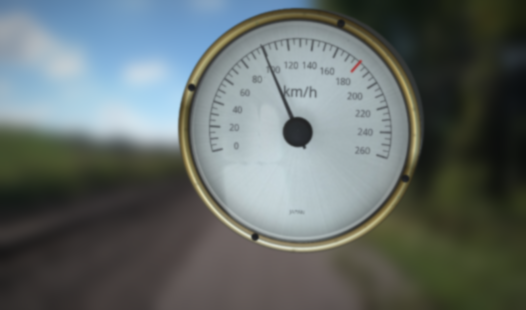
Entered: 100 km/h
